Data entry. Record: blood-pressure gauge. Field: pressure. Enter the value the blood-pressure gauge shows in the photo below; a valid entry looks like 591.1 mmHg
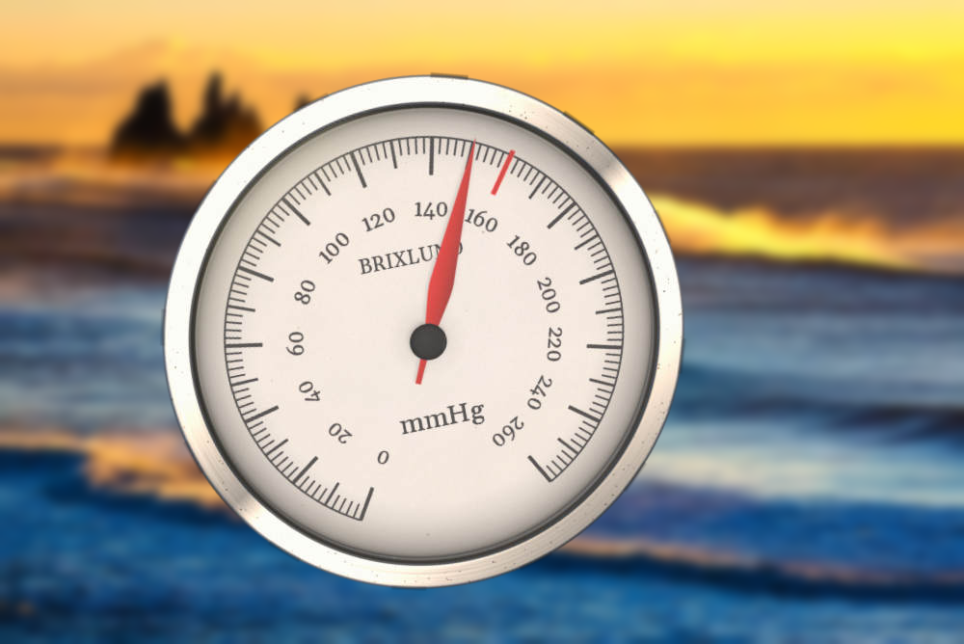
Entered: 150 mmHg
